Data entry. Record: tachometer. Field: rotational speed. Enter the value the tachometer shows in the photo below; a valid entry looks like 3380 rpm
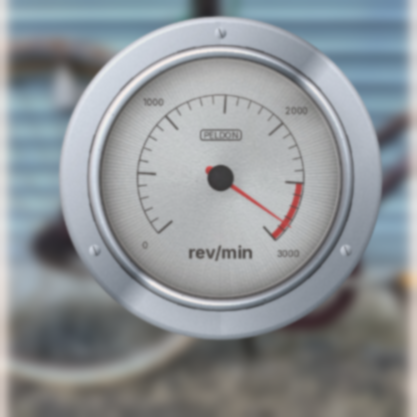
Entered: 2850 rpm
